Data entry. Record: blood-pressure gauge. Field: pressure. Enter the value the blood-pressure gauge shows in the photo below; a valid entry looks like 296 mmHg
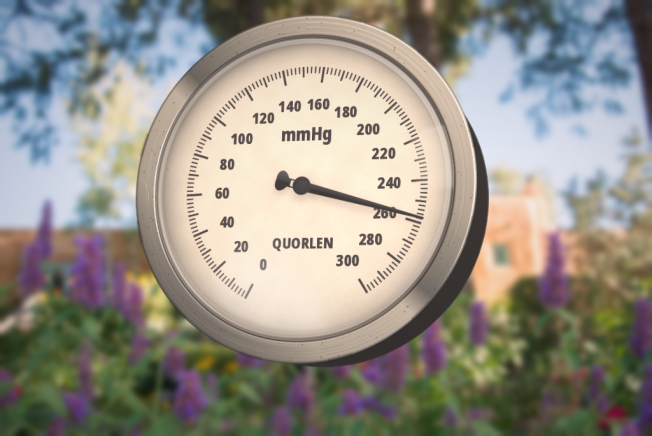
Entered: 258 mmHg
